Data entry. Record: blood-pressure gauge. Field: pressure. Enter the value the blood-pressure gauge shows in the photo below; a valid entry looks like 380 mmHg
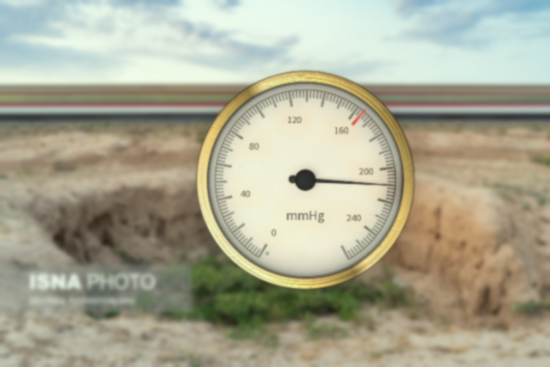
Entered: 210 mmHg
